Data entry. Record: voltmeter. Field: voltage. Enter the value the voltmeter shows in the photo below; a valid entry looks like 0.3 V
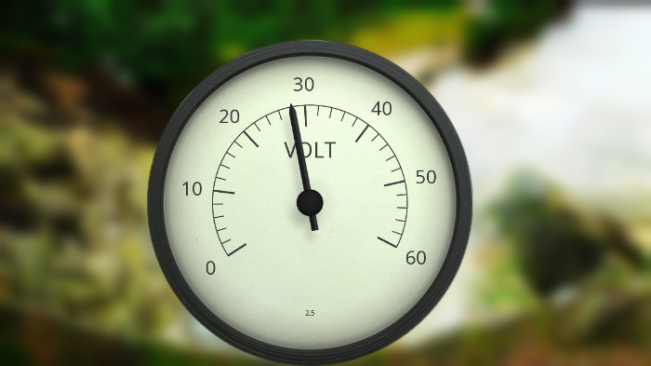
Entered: 28 V
